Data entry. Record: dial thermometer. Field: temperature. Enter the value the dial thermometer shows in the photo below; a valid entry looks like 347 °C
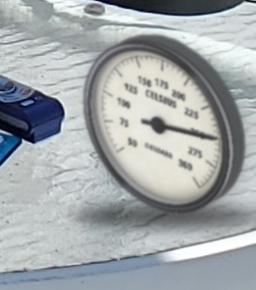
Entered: 250 °C
